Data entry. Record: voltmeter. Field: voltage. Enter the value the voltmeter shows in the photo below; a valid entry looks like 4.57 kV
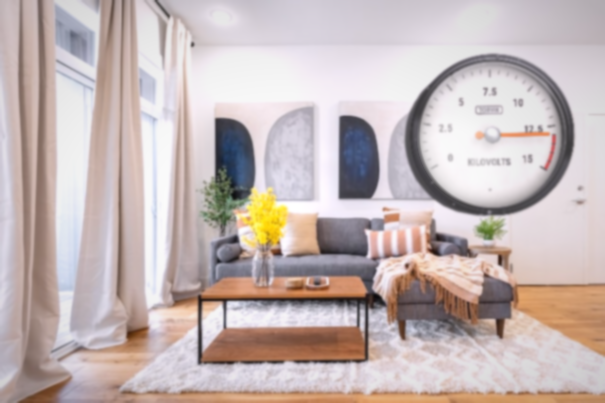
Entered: 13 kV
